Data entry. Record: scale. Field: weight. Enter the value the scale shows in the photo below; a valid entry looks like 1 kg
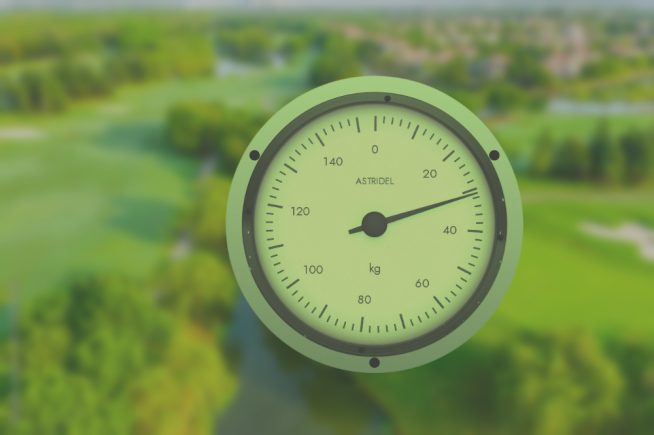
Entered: 31 kg
